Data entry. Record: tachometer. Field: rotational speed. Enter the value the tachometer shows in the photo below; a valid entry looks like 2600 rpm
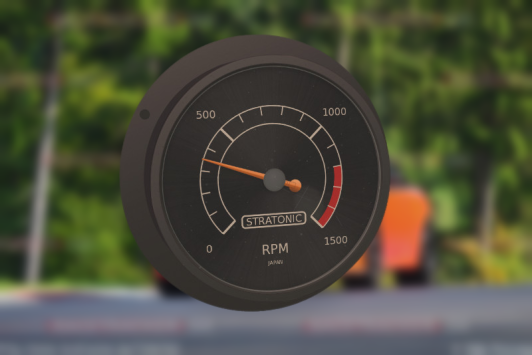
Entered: 350 rpm
